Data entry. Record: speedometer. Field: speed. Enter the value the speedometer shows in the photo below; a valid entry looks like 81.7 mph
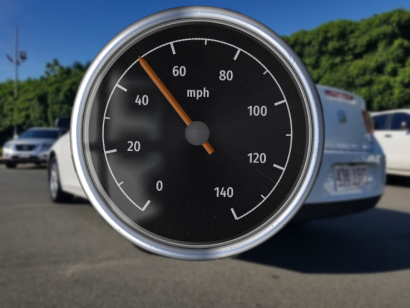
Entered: 50 mph
